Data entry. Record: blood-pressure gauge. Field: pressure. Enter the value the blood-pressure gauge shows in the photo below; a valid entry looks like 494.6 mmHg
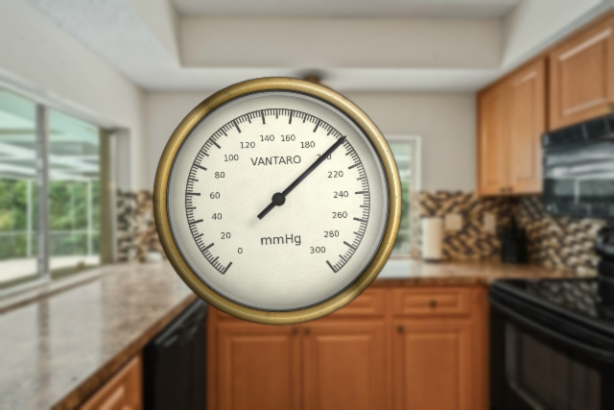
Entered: 200 mmHg
